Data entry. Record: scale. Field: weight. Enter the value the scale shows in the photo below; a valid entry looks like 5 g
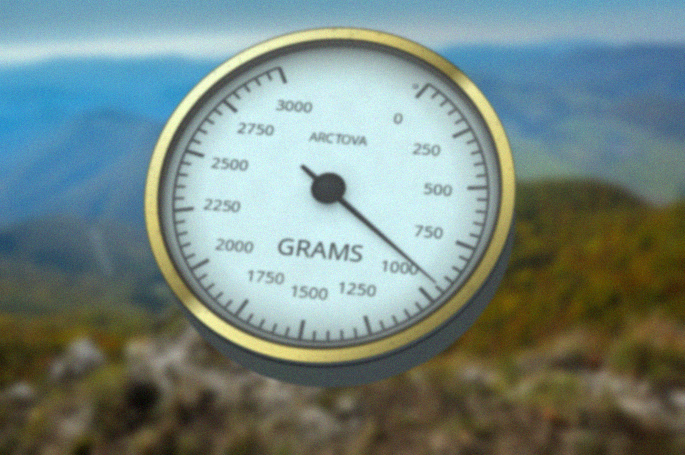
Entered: 950 g
